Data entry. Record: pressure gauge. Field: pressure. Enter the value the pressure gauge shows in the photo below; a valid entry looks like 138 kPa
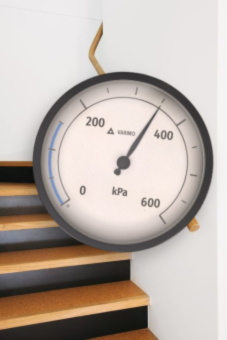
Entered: 350 kPa
